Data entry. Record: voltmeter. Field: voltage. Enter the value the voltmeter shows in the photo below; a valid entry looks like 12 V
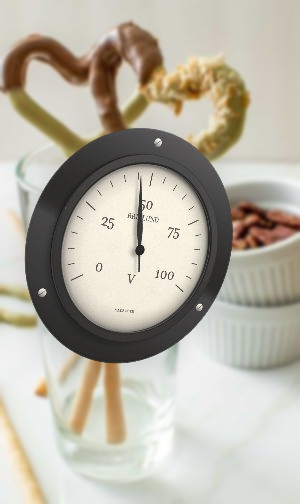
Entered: 45 V
